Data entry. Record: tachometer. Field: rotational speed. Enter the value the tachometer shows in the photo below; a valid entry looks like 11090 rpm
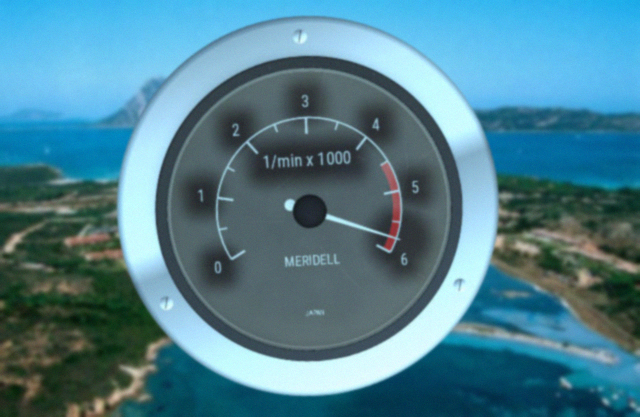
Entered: 5750 rpm
